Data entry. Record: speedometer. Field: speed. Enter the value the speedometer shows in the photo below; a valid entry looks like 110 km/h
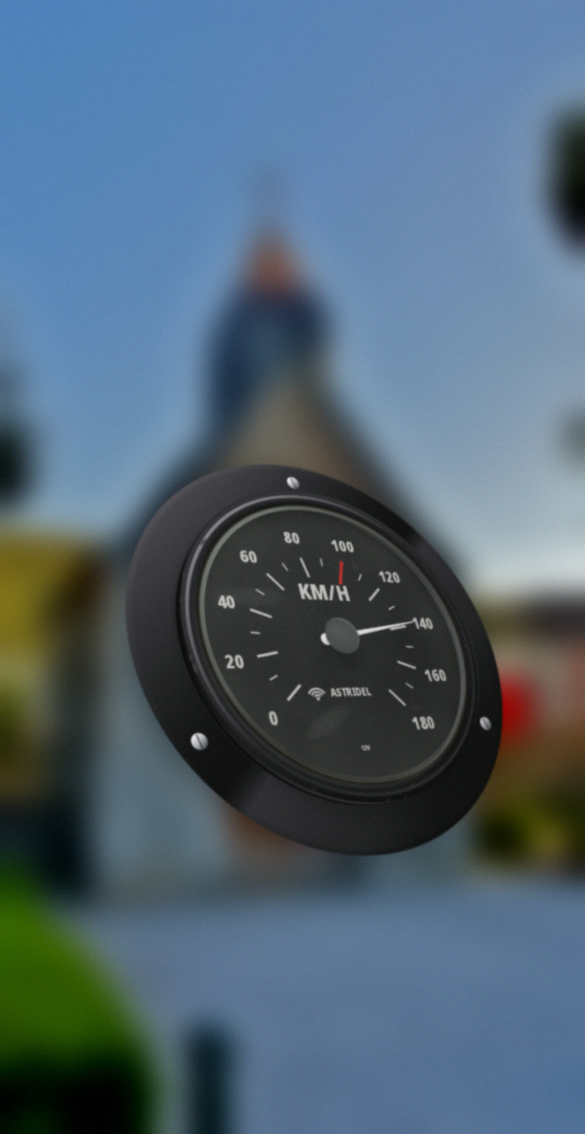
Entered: 140 km/h
